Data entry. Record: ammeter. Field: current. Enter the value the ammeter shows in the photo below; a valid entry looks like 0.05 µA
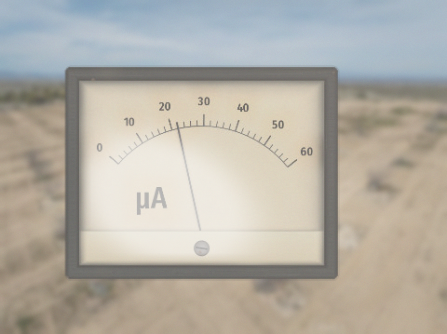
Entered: 22 µA
